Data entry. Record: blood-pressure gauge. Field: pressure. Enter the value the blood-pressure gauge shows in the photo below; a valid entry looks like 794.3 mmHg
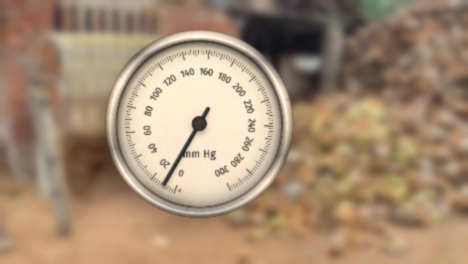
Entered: 10 mmHg
